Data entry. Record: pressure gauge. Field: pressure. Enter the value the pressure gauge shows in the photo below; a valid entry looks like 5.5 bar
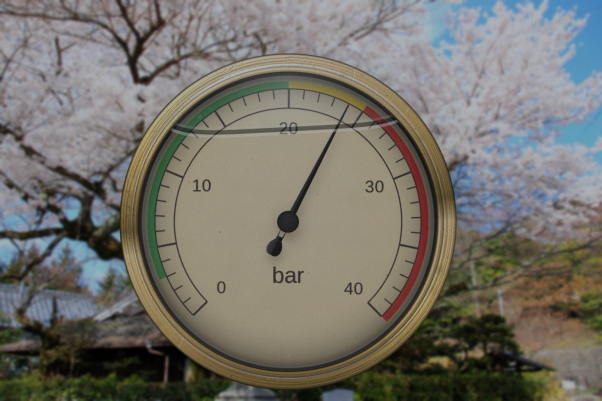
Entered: 24 bar
